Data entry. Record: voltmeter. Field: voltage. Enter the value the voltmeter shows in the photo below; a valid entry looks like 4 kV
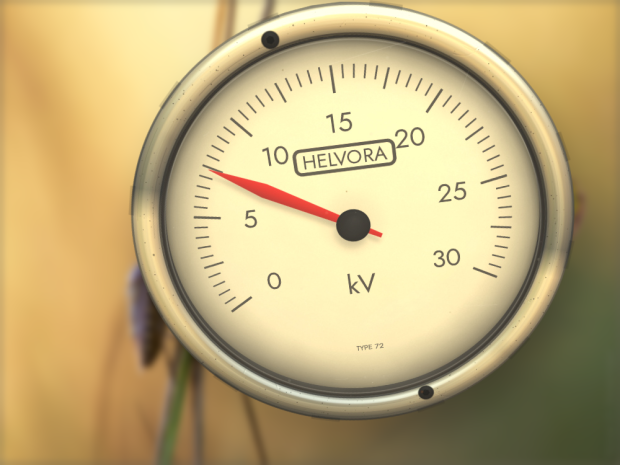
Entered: 7.5 kV
